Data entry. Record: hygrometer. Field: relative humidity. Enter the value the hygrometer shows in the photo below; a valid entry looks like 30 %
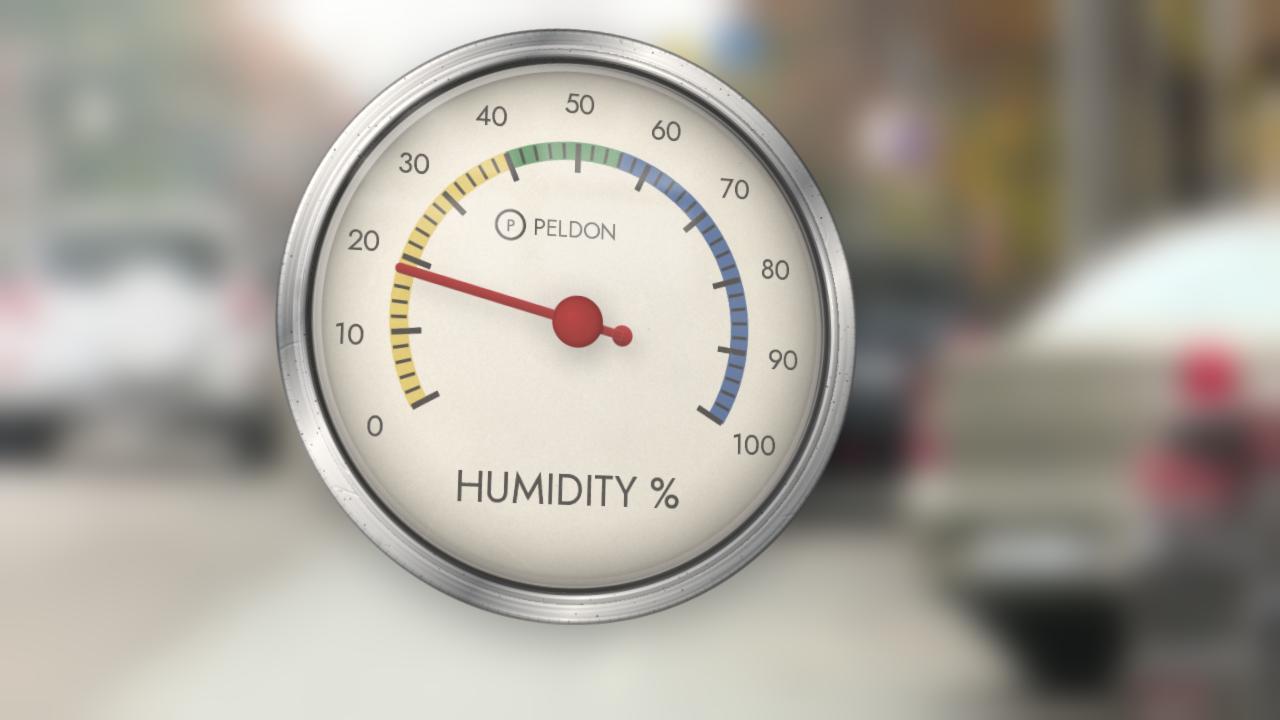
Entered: 18 %
